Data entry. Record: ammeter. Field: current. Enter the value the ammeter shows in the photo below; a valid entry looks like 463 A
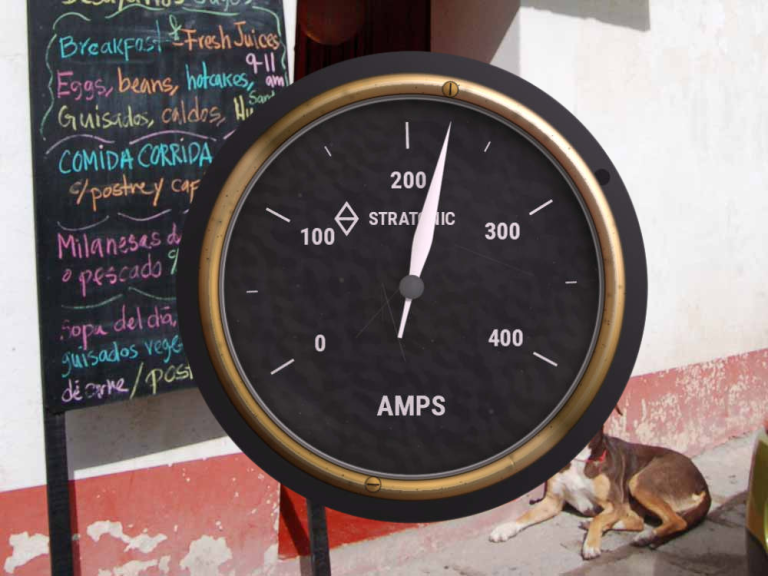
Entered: 225 A
